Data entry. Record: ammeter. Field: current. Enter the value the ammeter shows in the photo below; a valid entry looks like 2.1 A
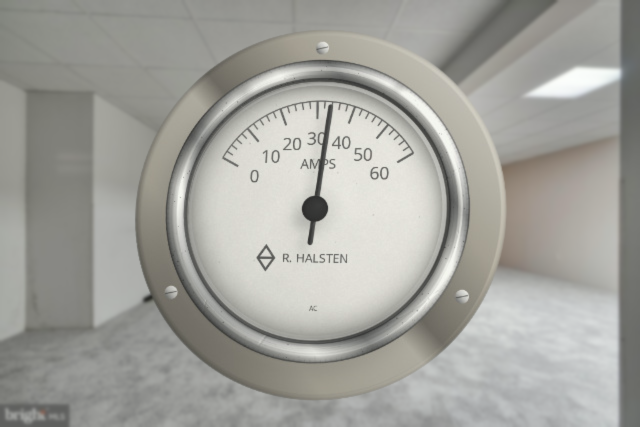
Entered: 34 A
